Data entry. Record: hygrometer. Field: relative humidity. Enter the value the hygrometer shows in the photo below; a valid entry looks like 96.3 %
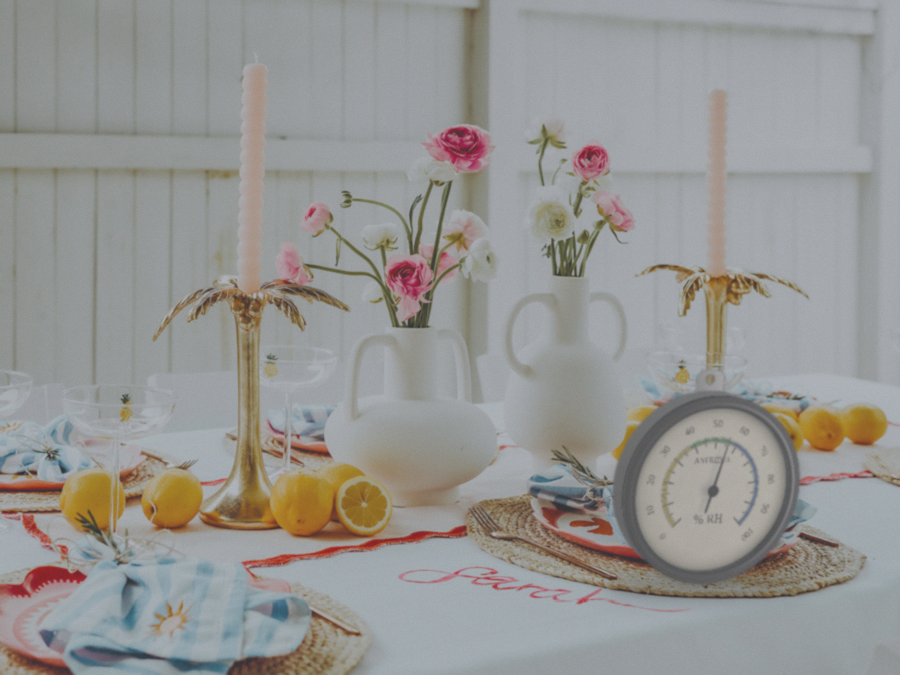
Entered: 55 %
